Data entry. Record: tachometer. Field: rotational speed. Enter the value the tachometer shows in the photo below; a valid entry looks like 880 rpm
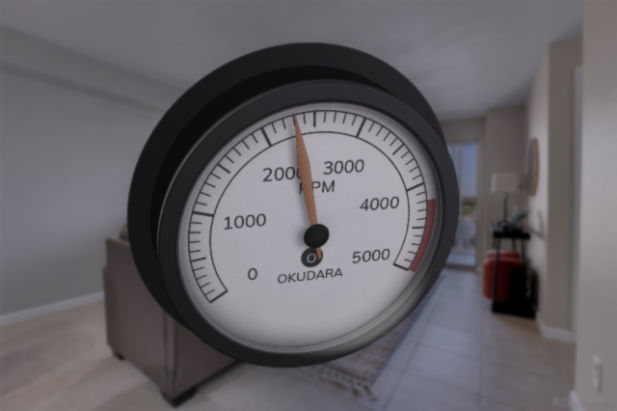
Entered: 2300 rpm
